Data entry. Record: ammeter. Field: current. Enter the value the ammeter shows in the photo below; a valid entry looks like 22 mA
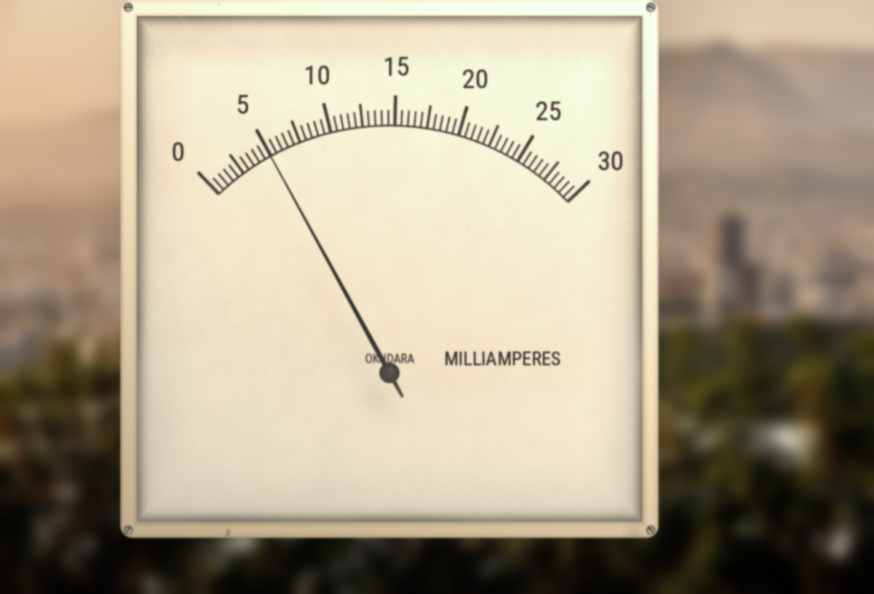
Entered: 5 mA
